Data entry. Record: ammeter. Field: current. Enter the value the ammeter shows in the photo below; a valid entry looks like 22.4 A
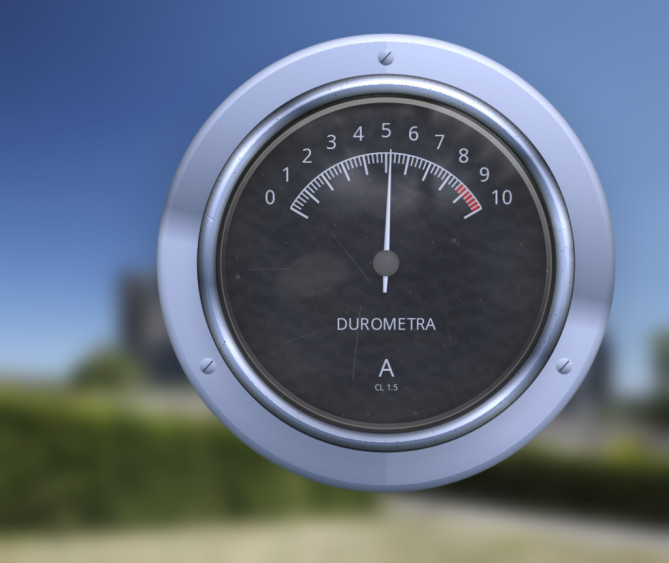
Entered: 5.2 A
